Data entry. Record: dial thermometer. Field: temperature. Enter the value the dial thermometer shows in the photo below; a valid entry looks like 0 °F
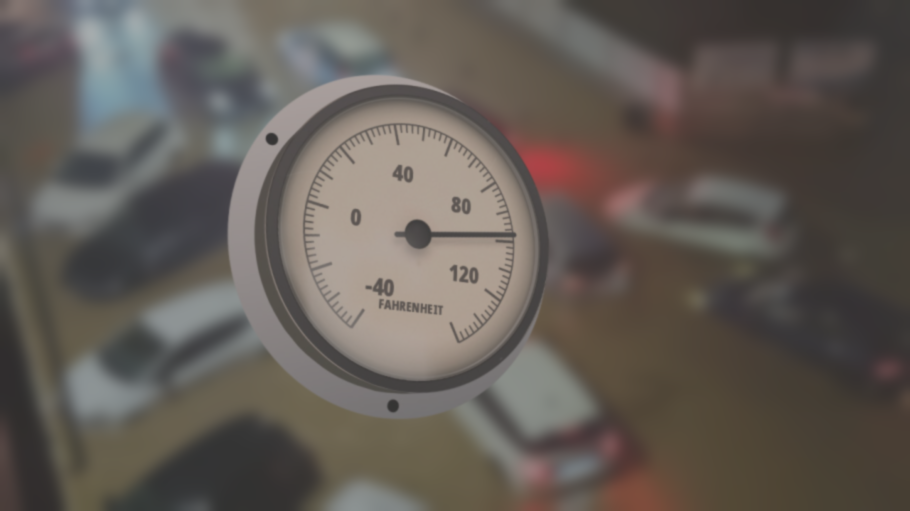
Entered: 98 °F
